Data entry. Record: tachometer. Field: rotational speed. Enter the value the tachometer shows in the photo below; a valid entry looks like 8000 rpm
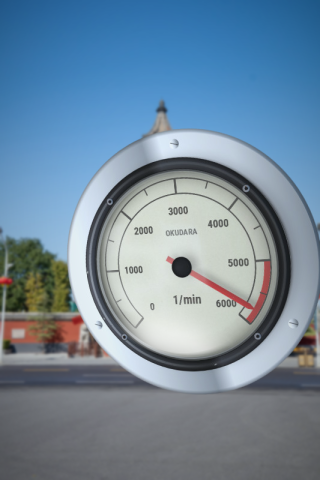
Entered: 5750 rpm
